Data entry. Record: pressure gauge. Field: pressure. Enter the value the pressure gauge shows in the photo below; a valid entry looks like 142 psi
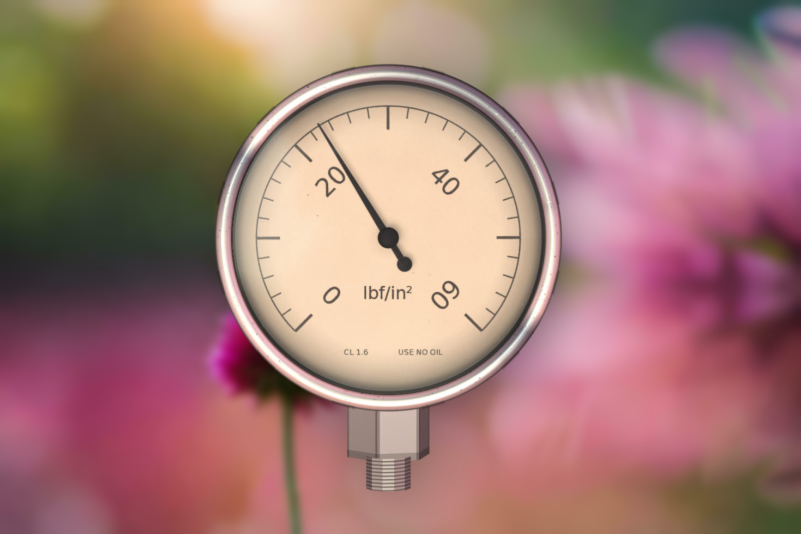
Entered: 23 psi
